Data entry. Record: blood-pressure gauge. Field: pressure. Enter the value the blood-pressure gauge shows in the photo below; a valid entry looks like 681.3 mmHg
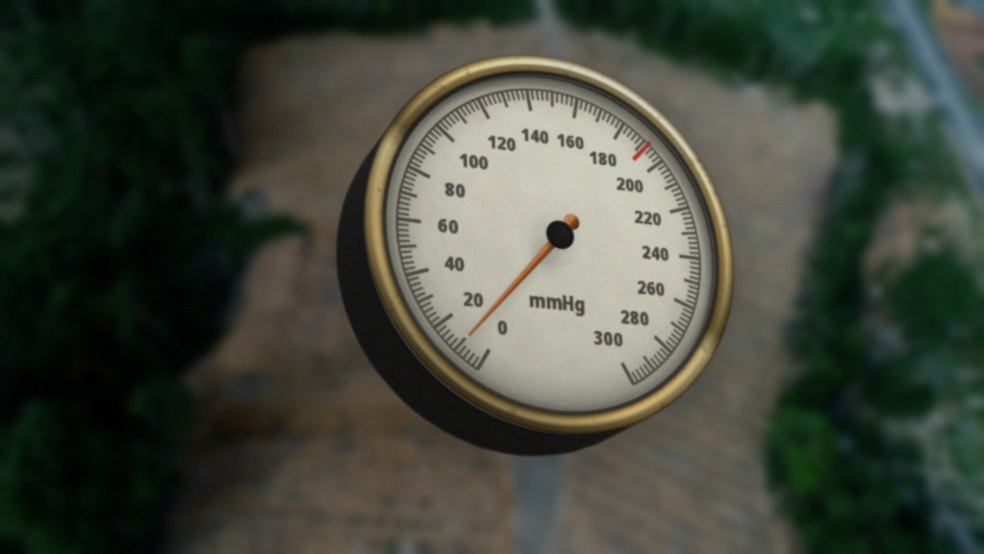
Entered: 10 mmHg
